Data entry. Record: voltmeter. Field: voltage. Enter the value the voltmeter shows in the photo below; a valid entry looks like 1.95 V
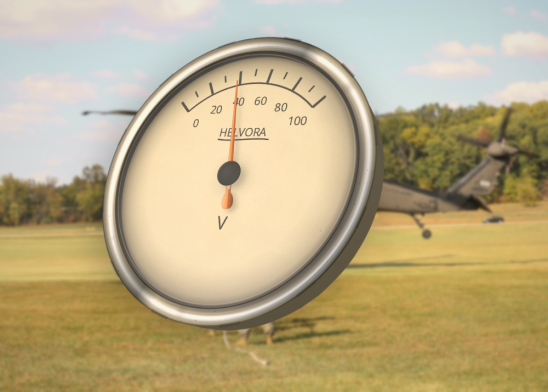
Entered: 40 V
